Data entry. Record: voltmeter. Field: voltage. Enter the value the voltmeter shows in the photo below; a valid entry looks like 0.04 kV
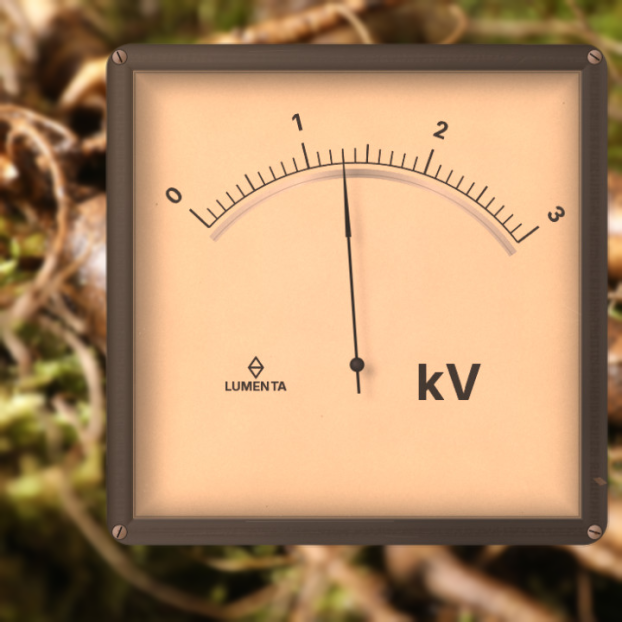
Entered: 1.3 kV
